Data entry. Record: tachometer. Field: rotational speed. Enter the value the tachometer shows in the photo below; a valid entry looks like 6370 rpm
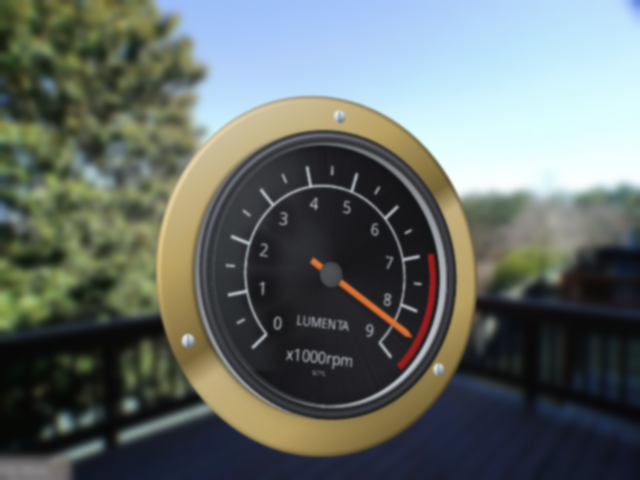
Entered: 8500 rpm
